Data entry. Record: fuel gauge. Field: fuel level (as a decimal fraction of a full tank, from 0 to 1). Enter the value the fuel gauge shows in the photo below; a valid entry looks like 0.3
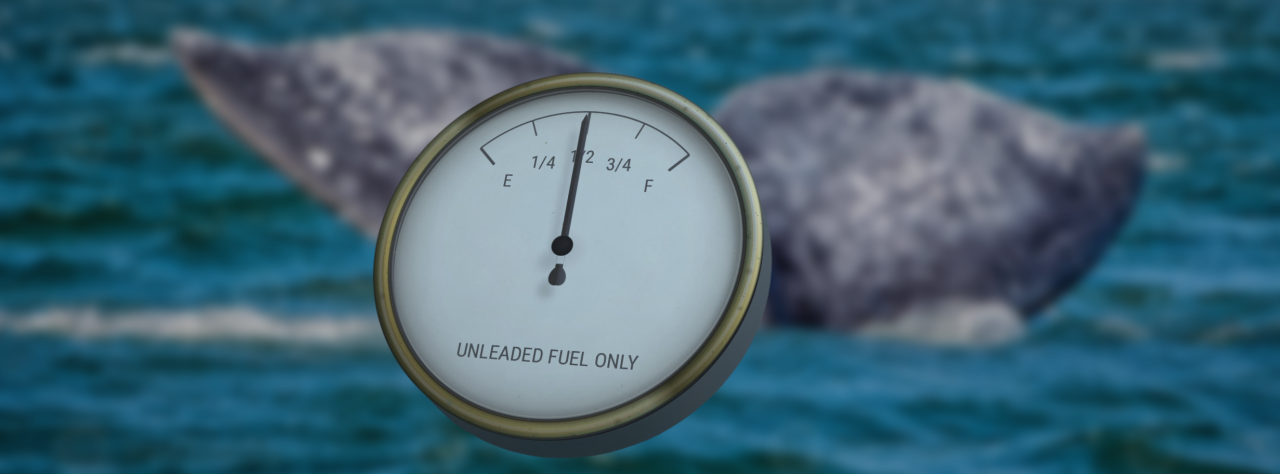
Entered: 0.5
